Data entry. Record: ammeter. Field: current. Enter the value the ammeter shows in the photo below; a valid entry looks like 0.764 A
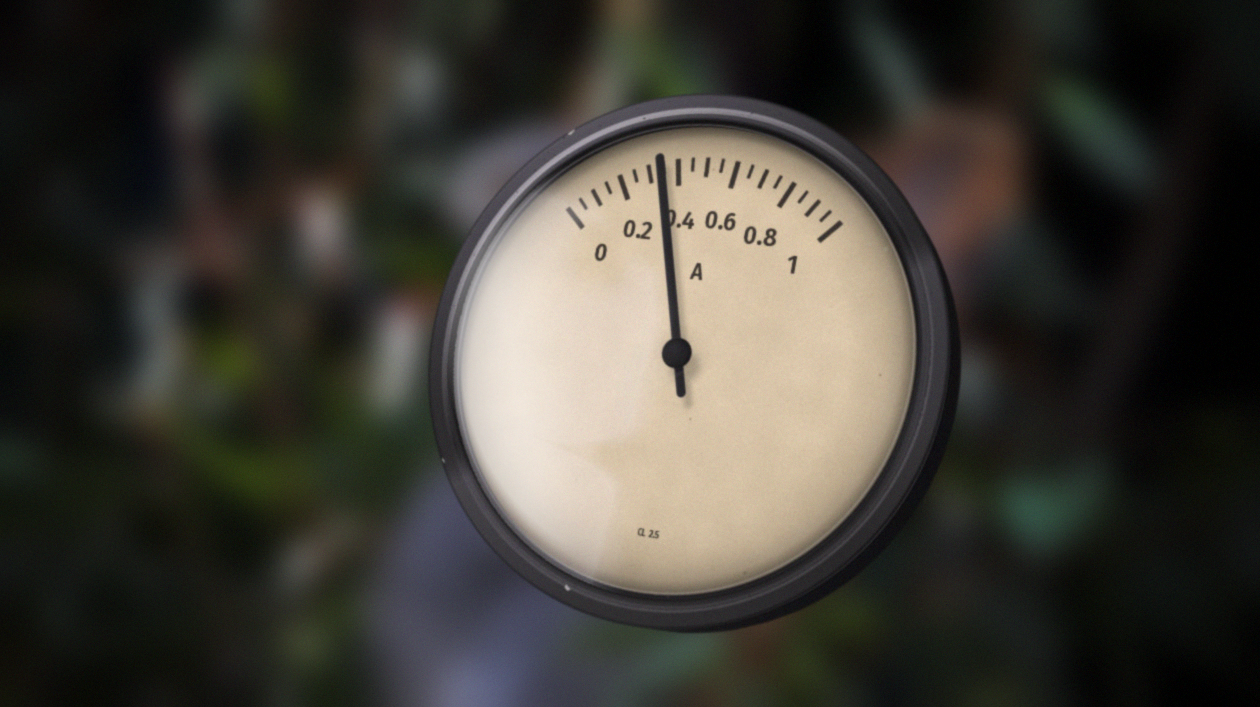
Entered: 0.35 A
